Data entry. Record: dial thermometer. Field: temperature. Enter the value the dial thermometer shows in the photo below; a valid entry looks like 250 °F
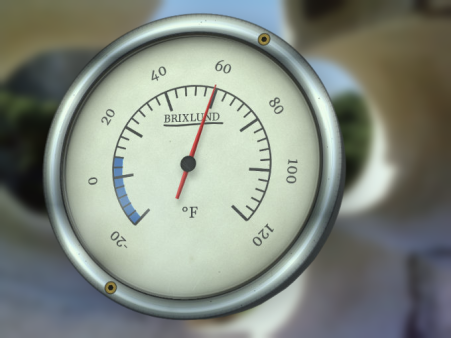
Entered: 60 °F
